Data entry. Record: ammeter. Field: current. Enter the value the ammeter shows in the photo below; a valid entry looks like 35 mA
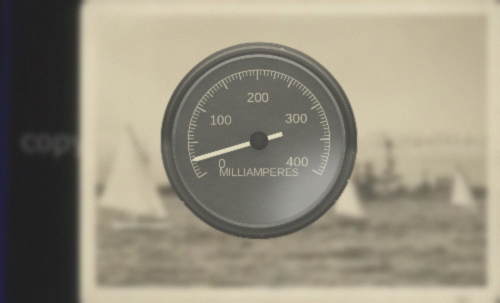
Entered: 25 mA
